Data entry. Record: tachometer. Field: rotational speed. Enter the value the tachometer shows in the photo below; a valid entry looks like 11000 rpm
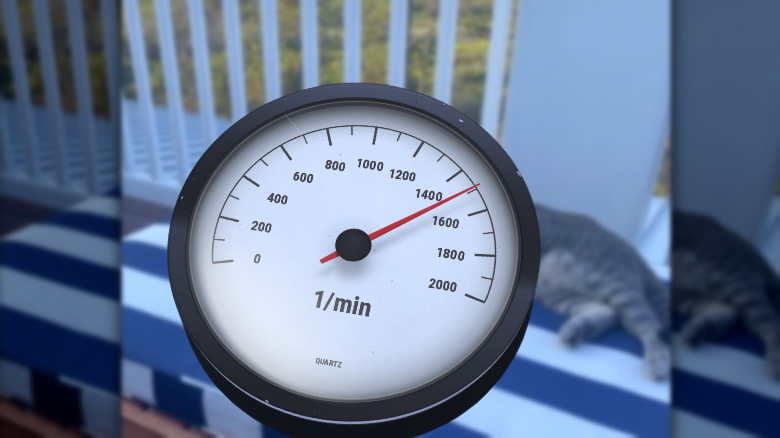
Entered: 1500 rpm
